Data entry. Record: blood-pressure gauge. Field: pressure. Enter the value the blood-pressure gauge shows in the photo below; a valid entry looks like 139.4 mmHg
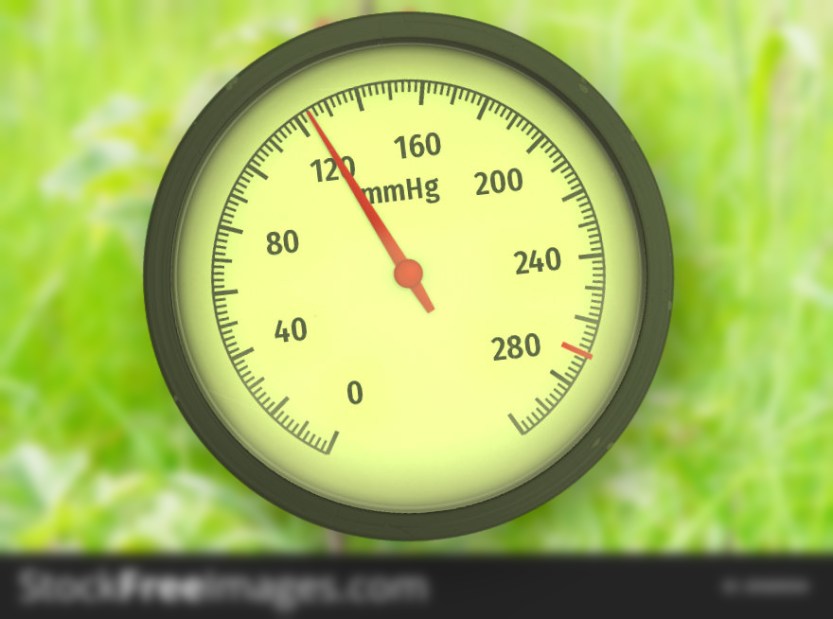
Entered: 124 mmHg
